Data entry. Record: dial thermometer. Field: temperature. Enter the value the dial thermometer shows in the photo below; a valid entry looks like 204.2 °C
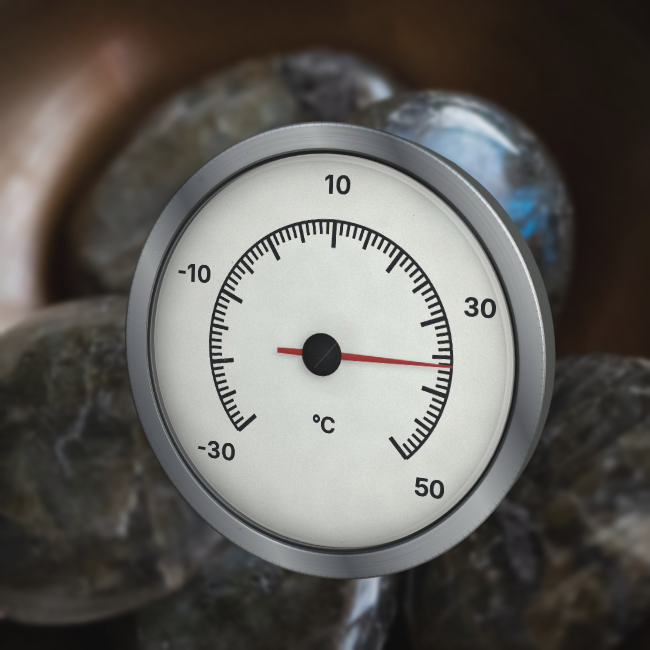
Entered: 36 °C
